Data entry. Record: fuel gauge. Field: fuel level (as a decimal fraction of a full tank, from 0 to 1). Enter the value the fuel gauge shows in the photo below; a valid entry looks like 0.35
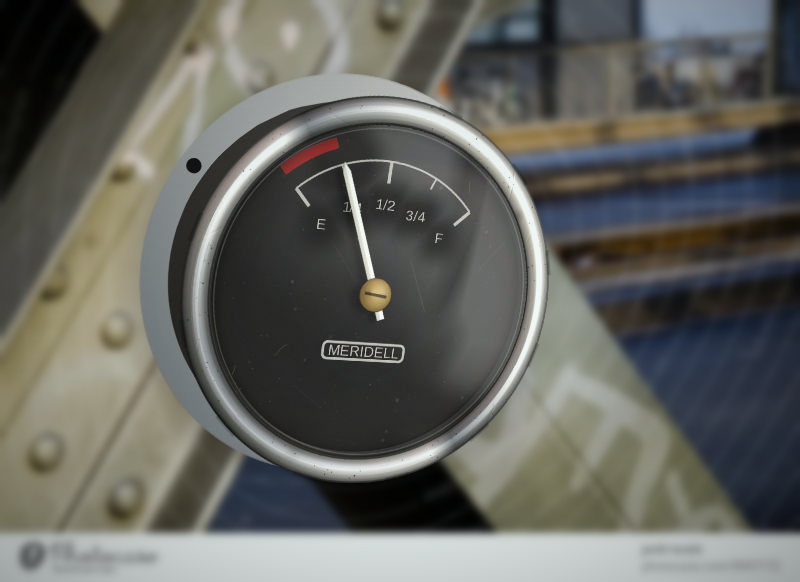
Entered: 0.25
